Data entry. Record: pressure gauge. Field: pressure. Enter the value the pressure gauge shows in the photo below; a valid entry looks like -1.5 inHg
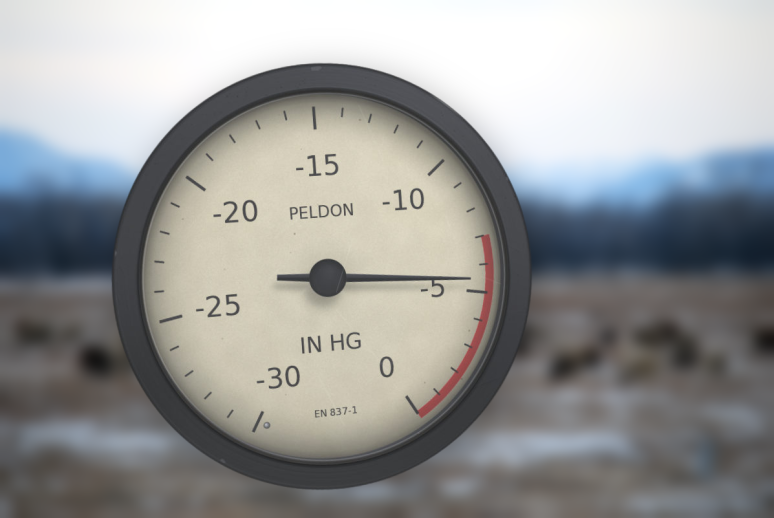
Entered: -5.5 inHg
